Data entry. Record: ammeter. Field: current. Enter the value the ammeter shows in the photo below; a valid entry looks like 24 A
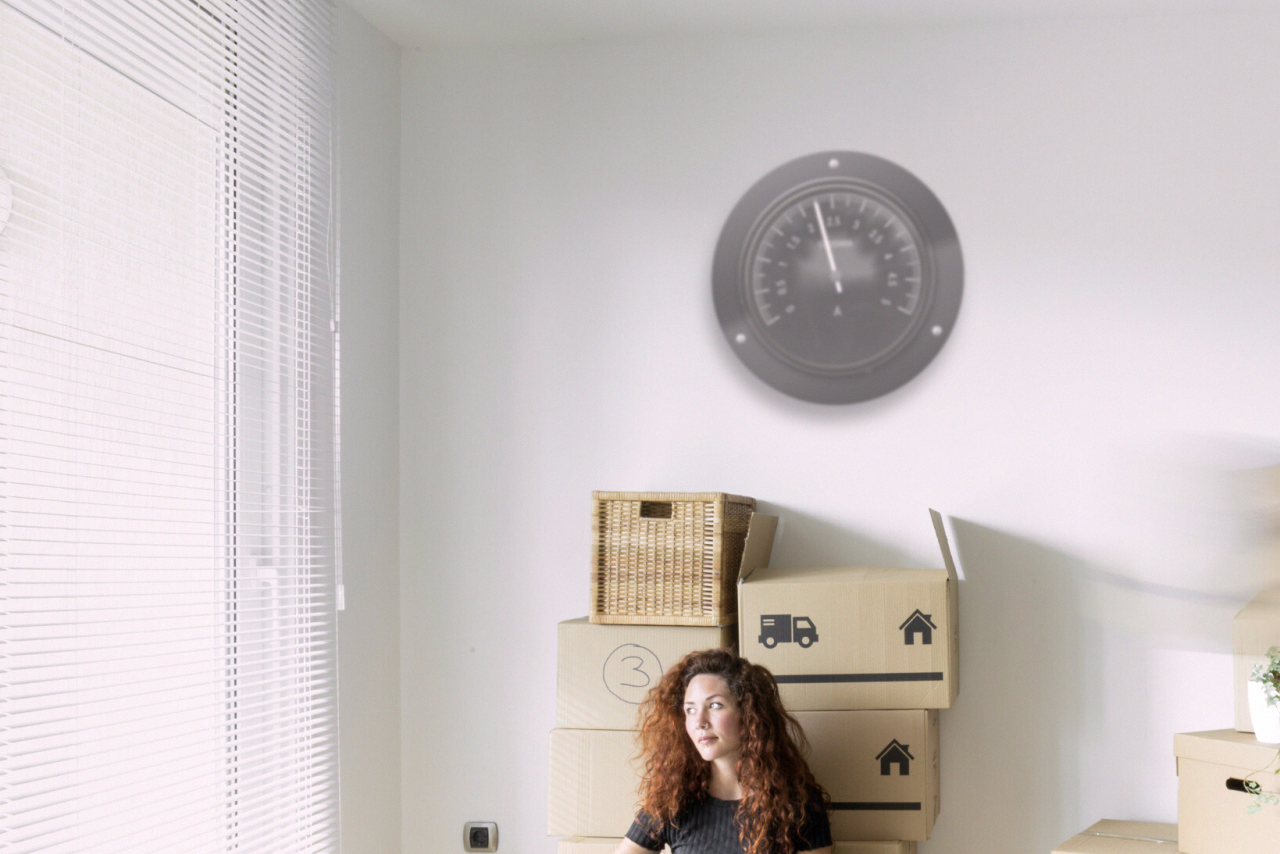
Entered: 2.25 A
